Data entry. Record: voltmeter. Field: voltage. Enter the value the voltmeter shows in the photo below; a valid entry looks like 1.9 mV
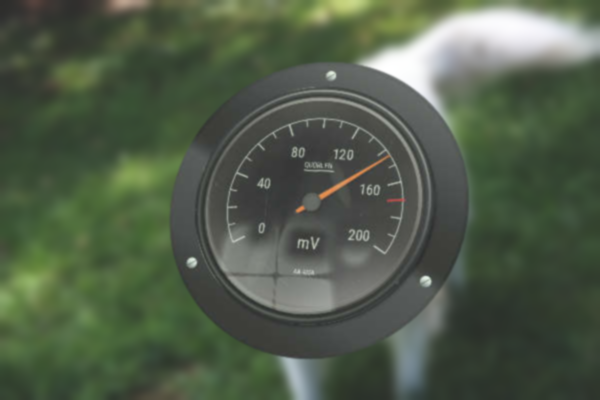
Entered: 145 mV
